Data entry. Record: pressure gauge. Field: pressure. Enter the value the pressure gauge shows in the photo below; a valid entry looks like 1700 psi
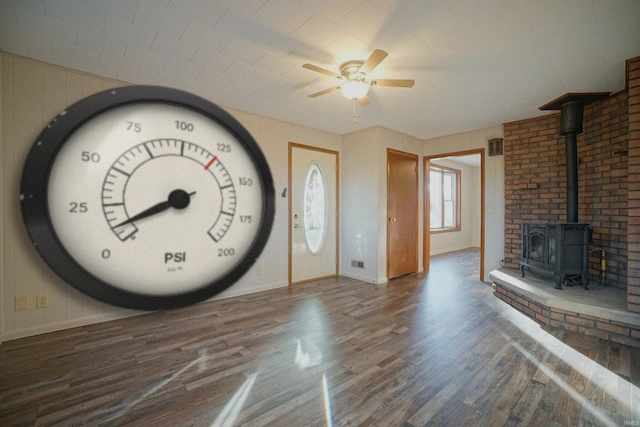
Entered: 10 psi
